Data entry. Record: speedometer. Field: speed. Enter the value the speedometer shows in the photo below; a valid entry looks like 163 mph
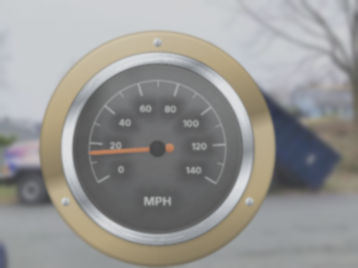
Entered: 15 mph
